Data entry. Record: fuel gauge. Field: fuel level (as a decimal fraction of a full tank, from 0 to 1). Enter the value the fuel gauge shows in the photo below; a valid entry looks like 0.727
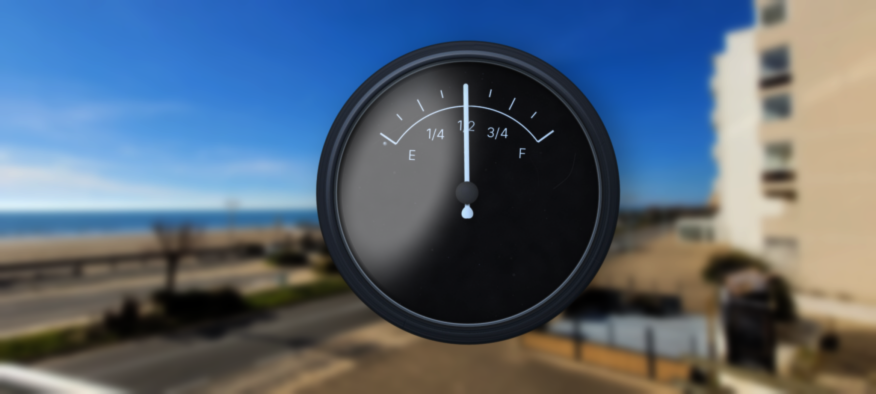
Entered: 0.5
